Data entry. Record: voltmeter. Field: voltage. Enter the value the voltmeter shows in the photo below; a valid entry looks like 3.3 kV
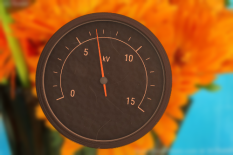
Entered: 6.5 kV
